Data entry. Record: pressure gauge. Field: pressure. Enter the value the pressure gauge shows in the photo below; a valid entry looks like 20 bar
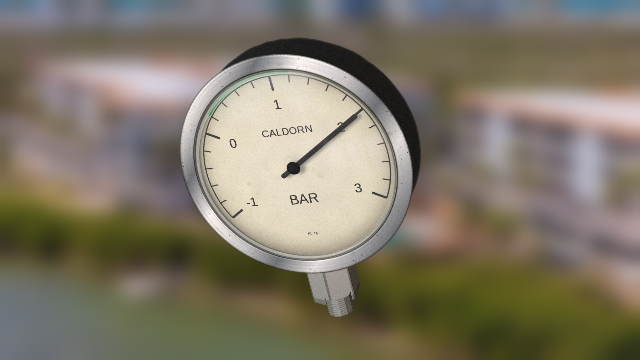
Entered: 2 bar
